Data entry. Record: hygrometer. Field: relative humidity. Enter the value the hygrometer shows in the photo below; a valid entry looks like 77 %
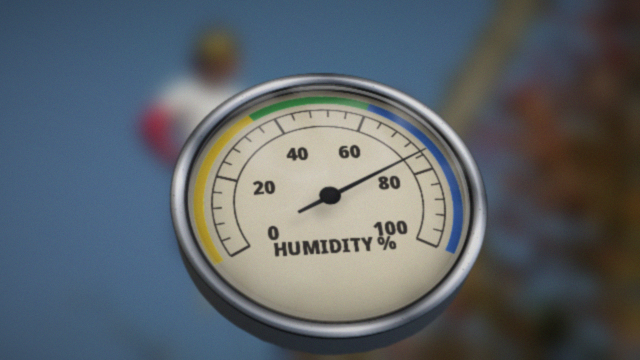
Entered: 76 %
